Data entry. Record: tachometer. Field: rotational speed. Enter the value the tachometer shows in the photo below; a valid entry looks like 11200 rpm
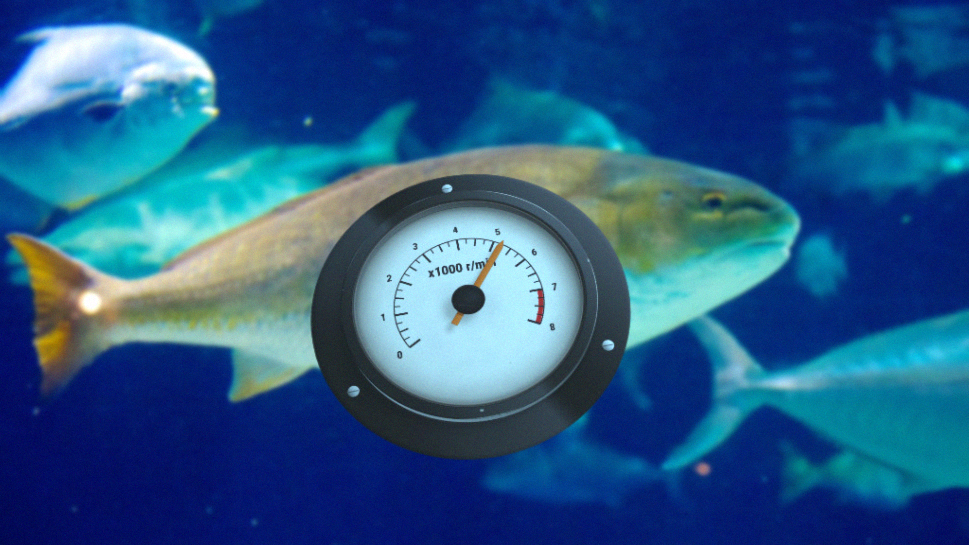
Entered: 5250 rpm
